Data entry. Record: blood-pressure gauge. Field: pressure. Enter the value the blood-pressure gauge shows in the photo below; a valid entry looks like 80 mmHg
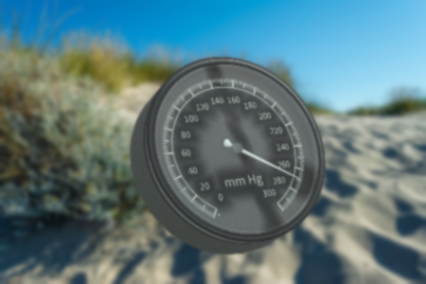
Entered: 270 mmHg
